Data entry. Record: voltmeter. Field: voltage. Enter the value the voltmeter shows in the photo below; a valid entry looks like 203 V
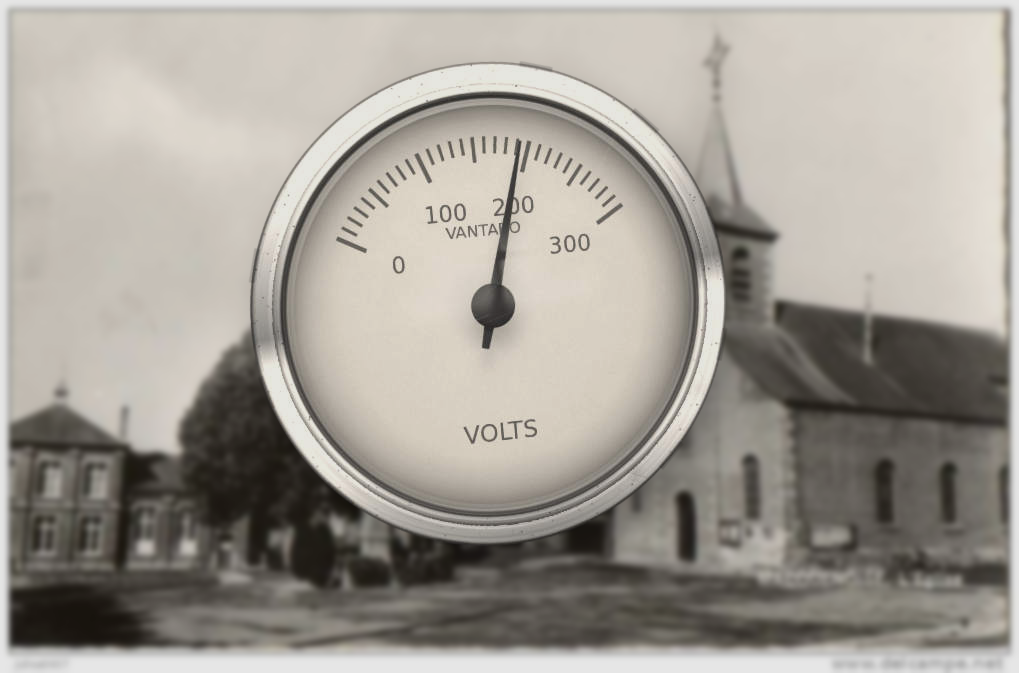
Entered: 190 V
